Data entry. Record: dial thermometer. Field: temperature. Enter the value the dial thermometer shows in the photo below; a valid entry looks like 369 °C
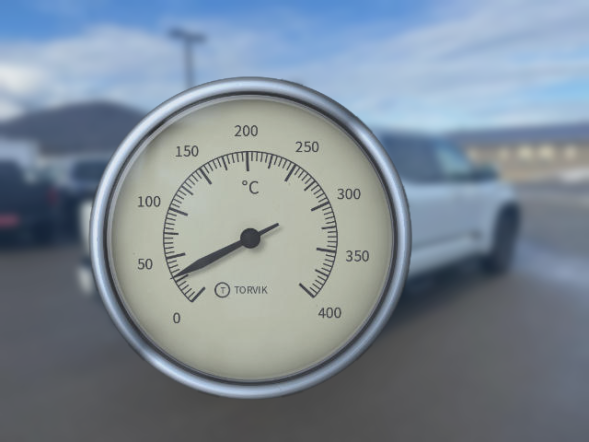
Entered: 30 °C
